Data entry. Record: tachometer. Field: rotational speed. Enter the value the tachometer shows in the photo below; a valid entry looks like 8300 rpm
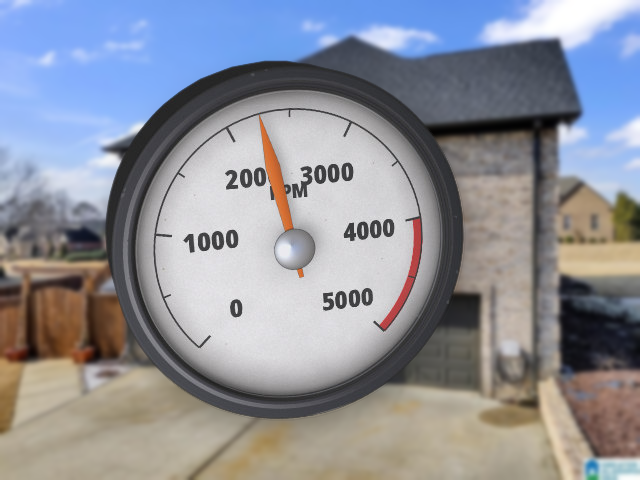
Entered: 2250 rpm
